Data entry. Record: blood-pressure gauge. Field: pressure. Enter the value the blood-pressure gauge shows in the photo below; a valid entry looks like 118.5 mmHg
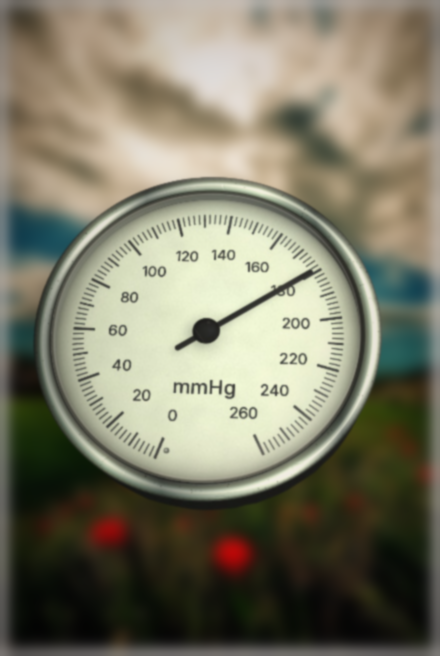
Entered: 180 mmHg
